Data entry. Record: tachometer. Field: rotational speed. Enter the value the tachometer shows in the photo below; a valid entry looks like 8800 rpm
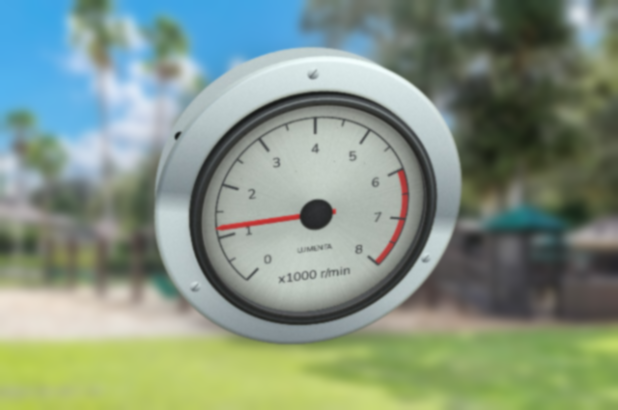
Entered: 1250 rpm
